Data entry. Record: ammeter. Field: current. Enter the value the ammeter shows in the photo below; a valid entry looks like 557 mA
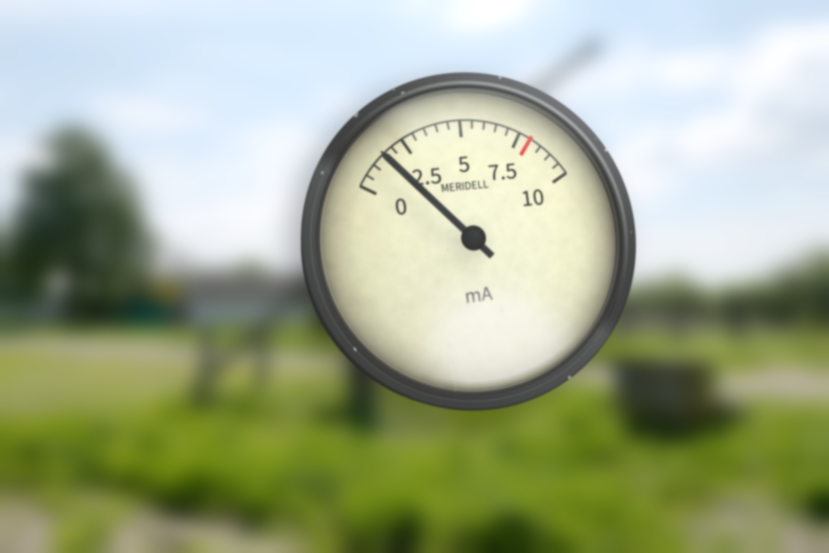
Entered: 1.5 mA
